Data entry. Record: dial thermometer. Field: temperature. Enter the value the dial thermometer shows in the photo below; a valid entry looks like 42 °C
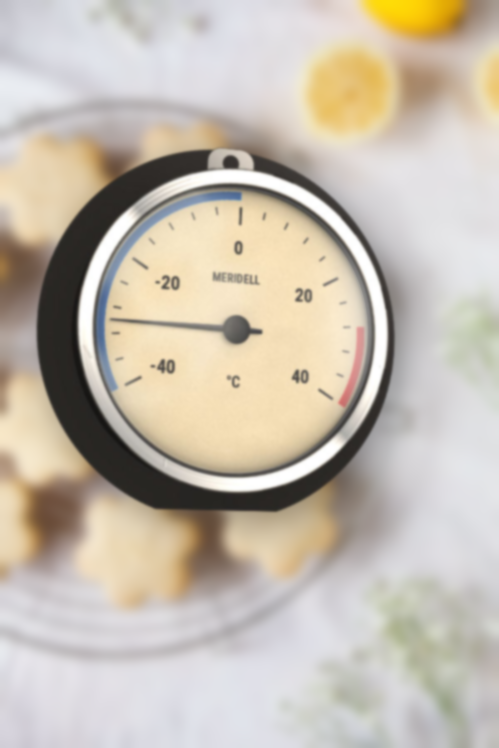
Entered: -30 °C
